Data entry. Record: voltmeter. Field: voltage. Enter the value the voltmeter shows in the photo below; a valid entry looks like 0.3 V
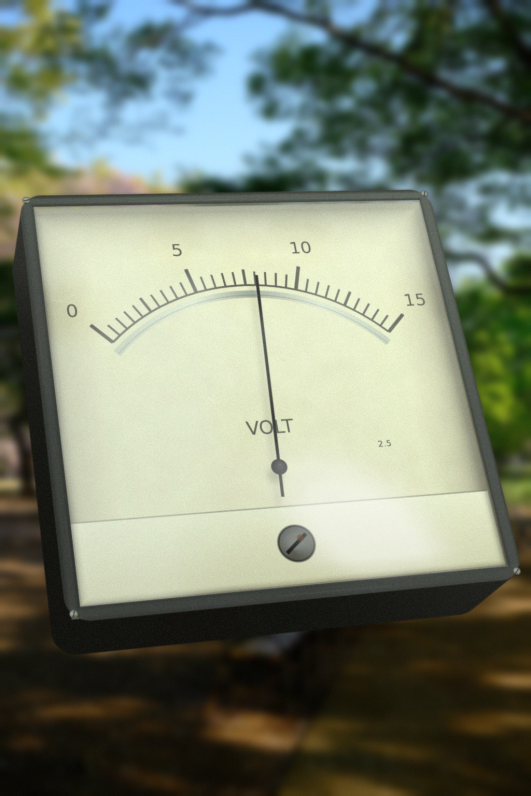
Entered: 8 V
